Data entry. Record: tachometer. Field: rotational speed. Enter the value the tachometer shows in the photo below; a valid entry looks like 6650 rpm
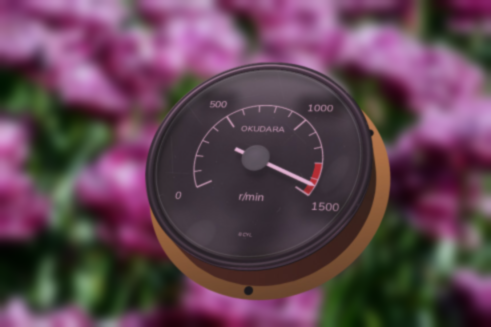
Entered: 1450 rpm
